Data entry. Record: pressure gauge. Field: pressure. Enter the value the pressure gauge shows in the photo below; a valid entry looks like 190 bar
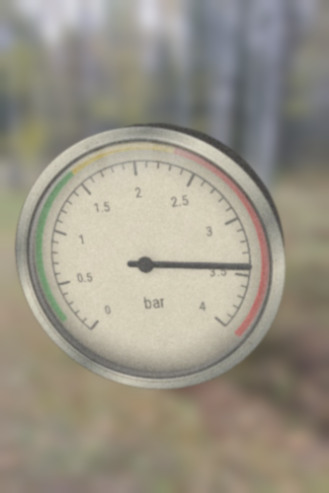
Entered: 3.4 bar
